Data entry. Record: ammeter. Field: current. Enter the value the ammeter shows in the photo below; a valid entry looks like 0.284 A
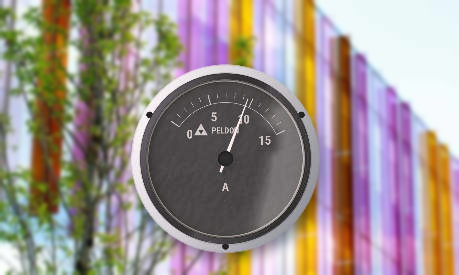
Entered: 9.5 A
